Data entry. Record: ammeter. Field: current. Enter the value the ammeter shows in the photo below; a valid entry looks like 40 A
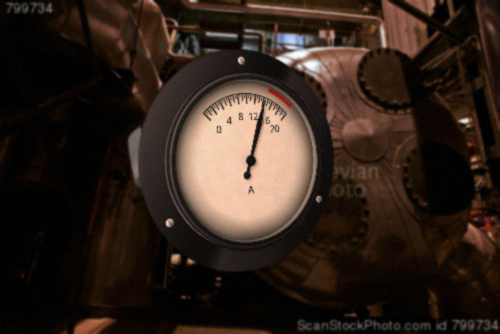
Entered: 14 A
